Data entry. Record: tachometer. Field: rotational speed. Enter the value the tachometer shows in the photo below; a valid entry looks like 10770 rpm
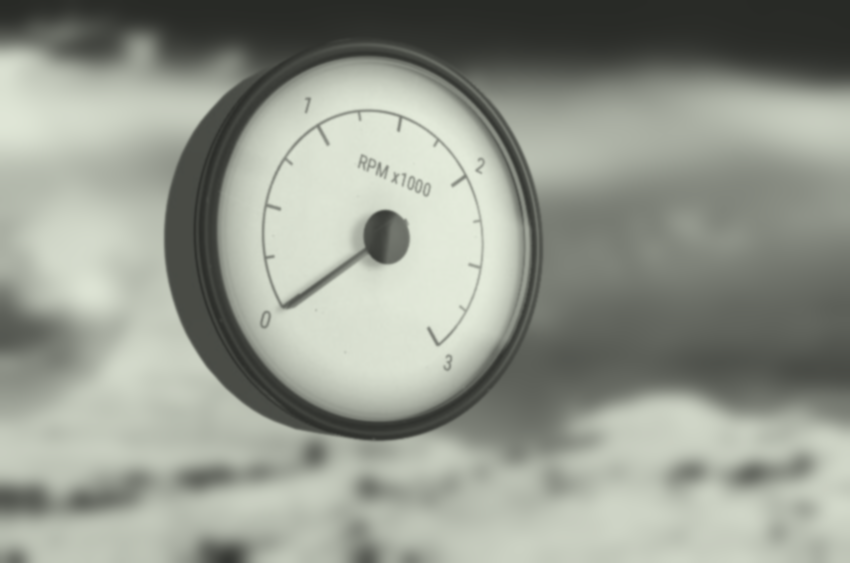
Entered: 0 rpm
